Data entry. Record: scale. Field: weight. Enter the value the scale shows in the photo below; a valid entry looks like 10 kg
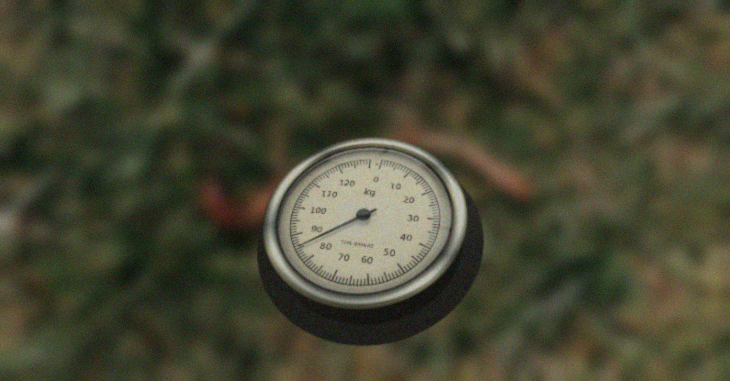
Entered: 85 kg
